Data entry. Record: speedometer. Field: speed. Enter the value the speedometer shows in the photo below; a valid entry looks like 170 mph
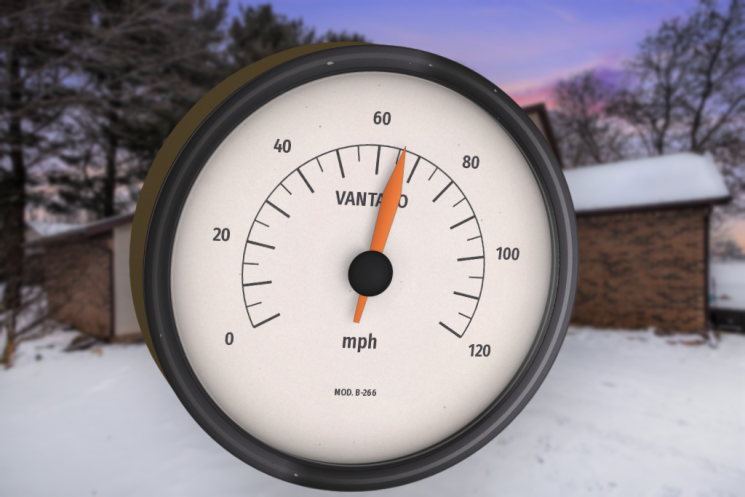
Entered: 65 mph
